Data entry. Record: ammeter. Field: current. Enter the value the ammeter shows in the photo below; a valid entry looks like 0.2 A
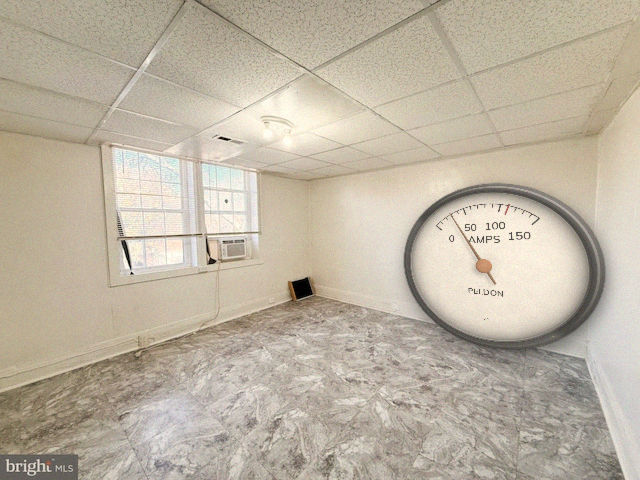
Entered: 30 A
